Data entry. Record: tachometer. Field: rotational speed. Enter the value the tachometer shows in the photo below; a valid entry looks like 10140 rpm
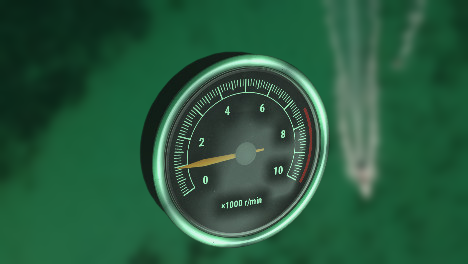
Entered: 1000 rpm
